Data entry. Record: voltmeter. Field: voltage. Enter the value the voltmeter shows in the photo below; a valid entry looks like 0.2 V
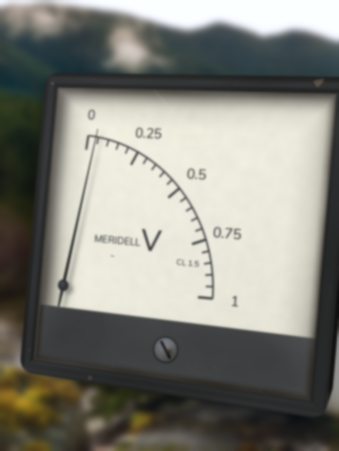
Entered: 0.05 V
